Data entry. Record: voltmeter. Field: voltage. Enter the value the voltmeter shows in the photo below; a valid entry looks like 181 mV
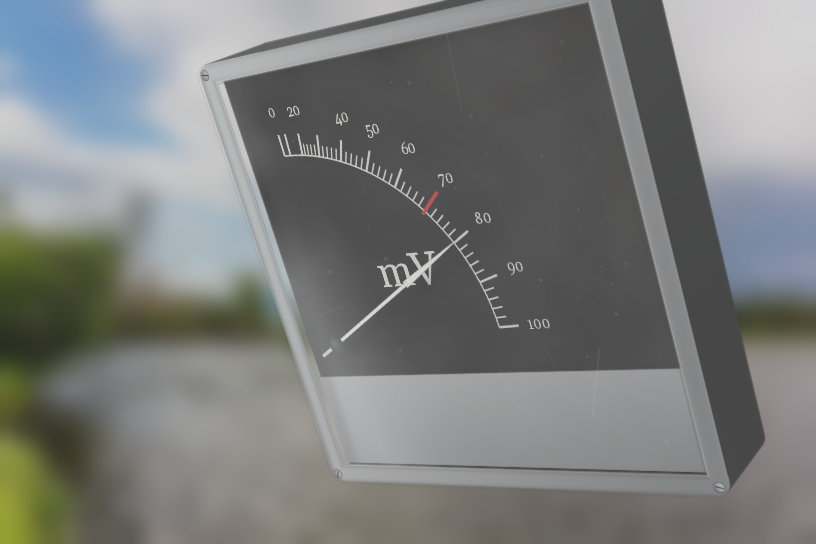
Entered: 80 mV
